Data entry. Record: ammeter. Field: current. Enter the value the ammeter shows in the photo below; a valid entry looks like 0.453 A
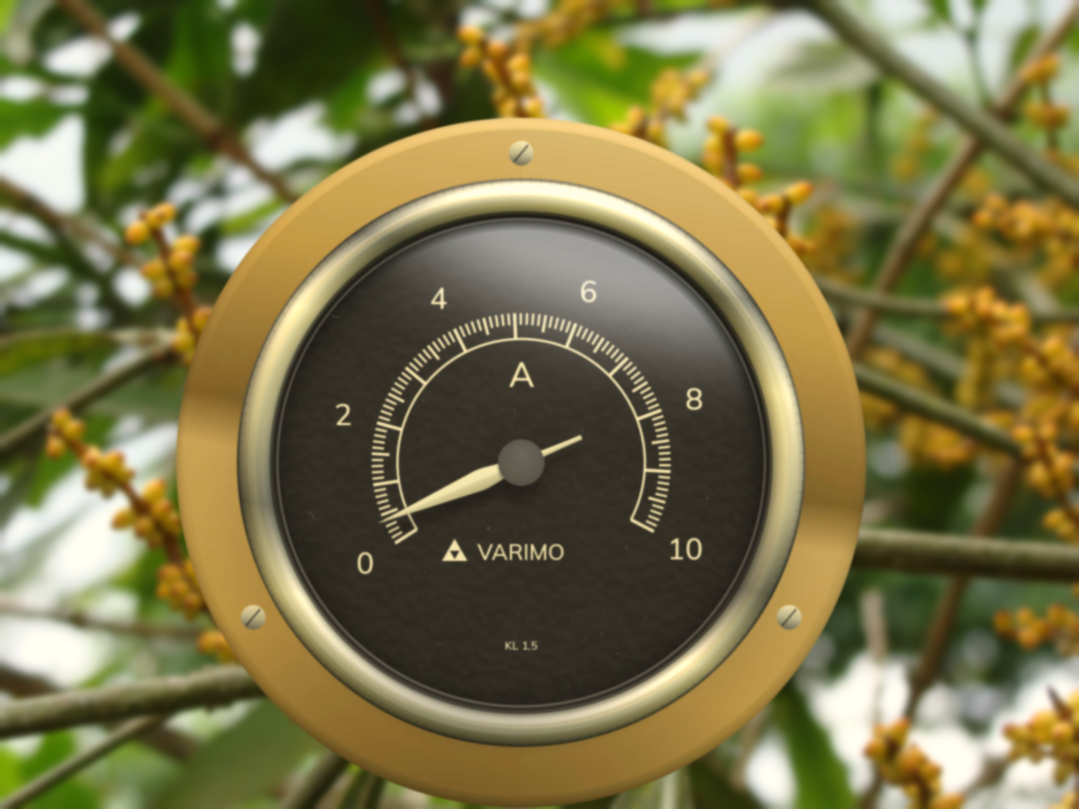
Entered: 0.4 A
